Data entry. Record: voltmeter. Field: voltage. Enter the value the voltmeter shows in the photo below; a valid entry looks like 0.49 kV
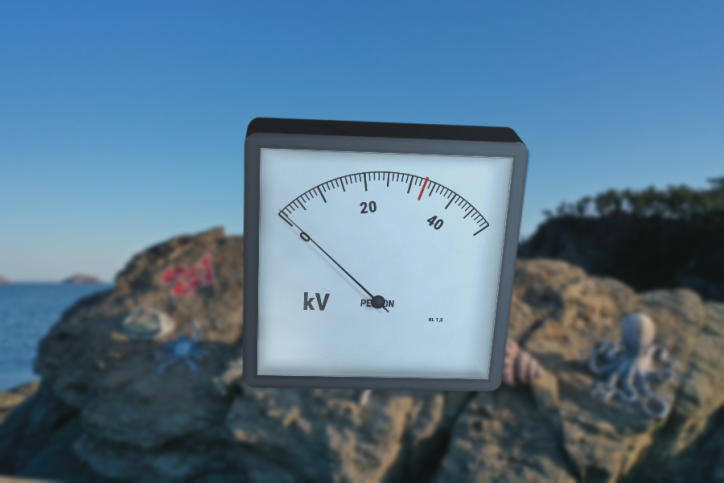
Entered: 1 kV
